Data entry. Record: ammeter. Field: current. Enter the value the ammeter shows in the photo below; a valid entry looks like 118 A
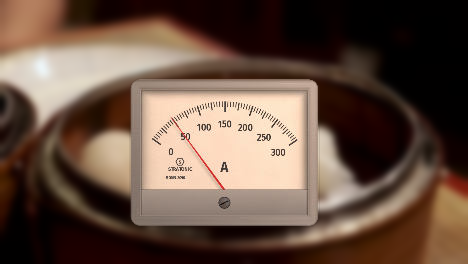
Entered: 50 A
